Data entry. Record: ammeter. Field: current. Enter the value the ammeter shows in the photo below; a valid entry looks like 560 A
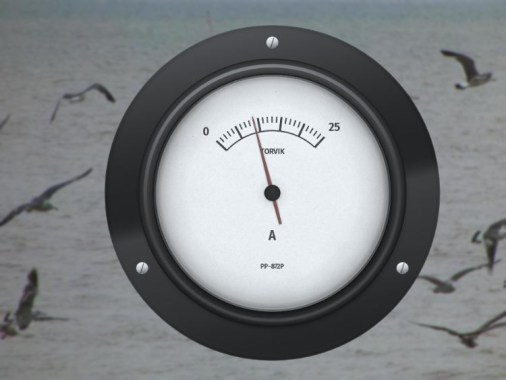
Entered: 9 A
